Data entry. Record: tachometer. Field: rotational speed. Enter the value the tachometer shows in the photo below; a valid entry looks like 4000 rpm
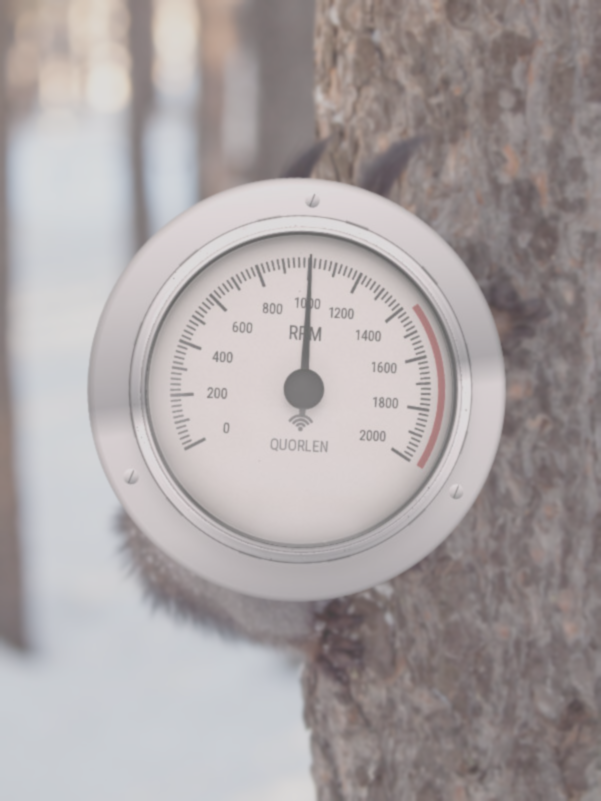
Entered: 1000 rpm
